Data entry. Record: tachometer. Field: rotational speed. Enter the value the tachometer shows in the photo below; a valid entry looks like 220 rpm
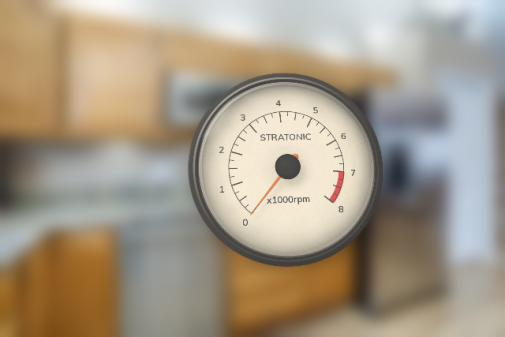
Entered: 0 rpm
